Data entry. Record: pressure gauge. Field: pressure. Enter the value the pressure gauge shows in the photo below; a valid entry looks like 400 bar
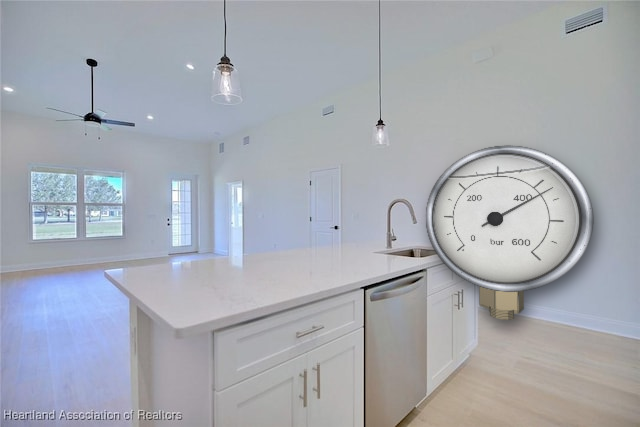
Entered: 425 bar
